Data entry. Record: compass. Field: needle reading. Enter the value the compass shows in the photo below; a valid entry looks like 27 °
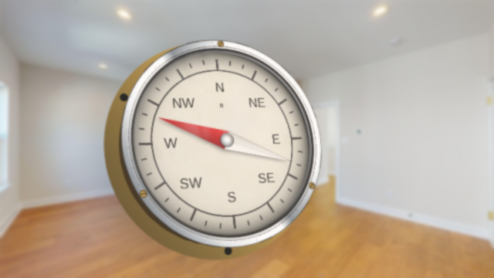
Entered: 290 °
